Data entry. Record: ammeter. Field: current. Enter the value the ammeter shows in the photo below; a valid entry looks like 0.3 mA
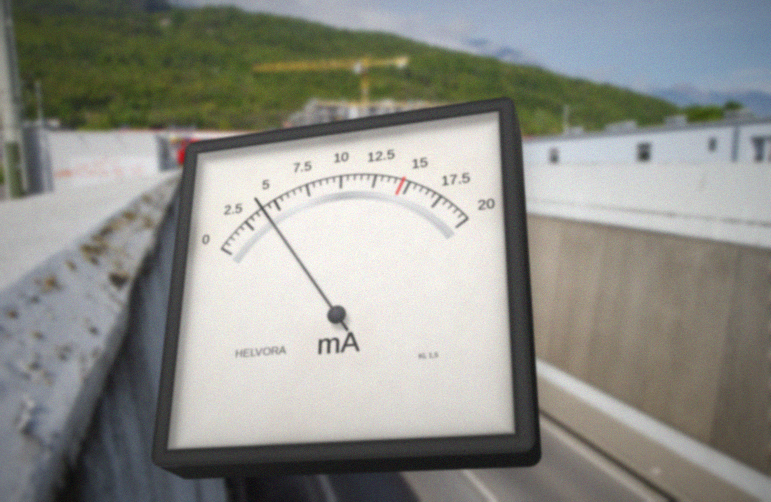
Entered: 4 mA
